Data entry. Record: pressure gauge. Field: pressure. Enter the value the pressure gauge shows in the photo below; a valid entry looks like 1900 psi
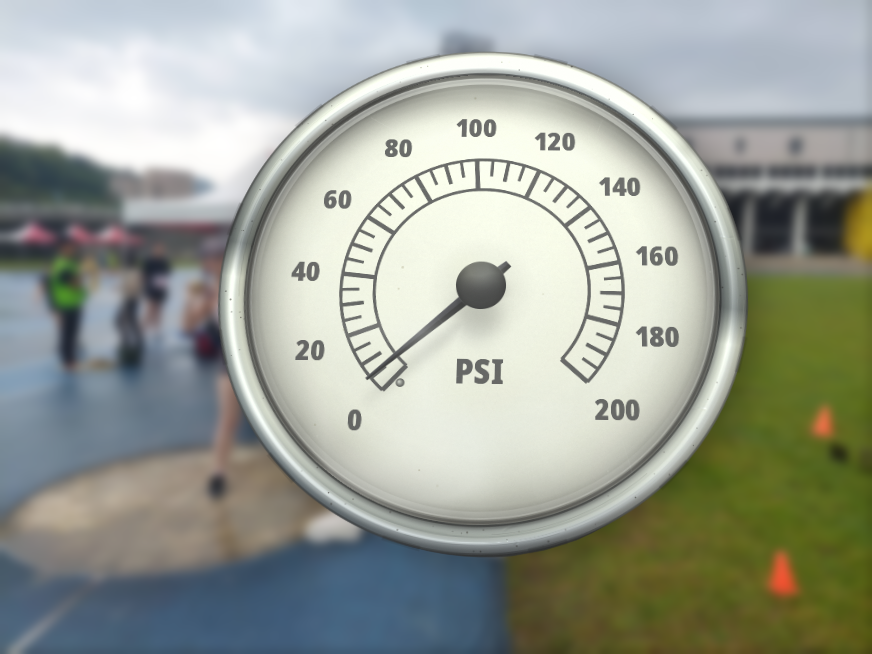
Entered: 5 psi
